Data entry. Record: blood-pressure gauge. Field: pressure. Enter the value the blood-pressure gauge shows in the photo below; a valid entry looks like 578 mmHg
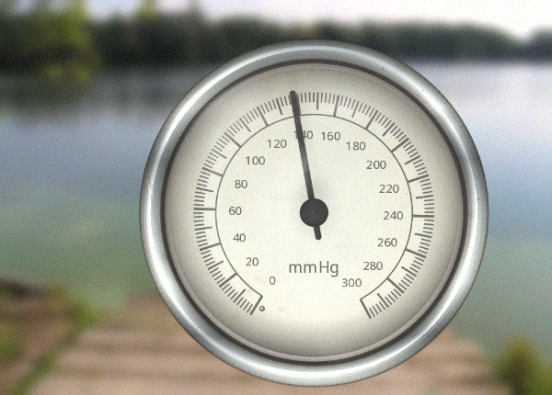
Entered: 138 mmHg
